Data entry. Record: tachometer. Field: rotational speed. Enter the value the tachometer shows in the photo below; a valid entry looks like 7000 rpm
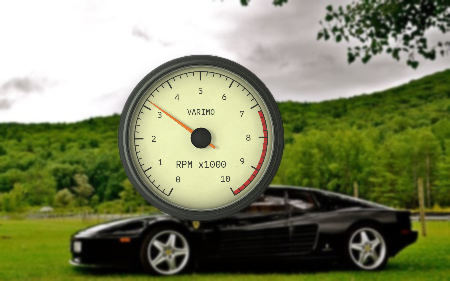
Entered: 3200 rpm
